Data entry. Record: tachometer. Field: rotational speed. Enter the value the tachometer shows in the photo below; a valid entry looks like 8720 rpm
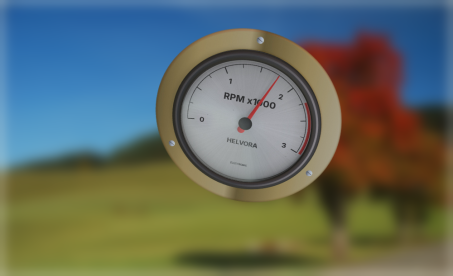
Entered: 1750 rpm
